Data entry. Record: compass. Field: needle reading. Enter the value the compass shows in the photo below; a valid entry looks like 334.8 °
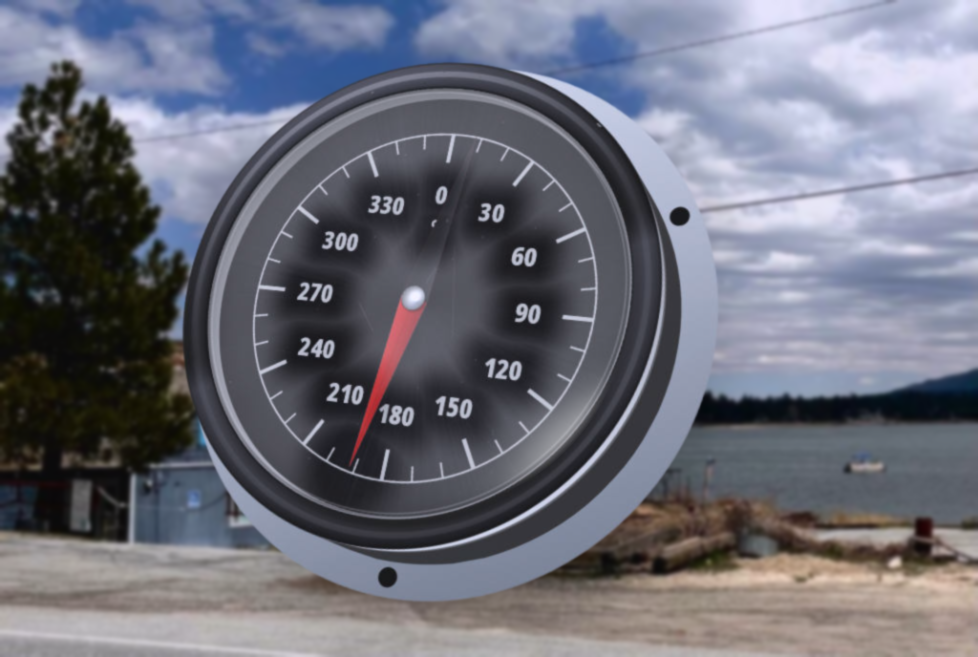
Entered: 190 °
